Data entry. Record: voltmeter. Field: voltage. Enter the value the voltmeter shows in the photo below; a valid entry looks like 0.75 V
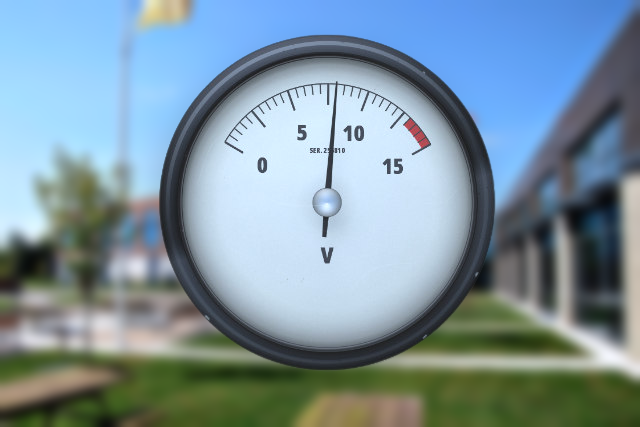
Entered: 8 V
